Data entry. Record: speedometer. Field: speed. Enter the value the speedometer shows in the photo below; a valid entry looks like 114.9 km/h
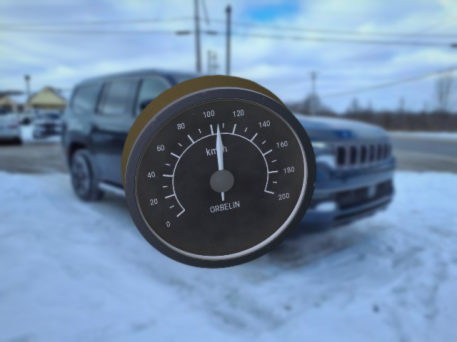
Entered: 105 km/h
